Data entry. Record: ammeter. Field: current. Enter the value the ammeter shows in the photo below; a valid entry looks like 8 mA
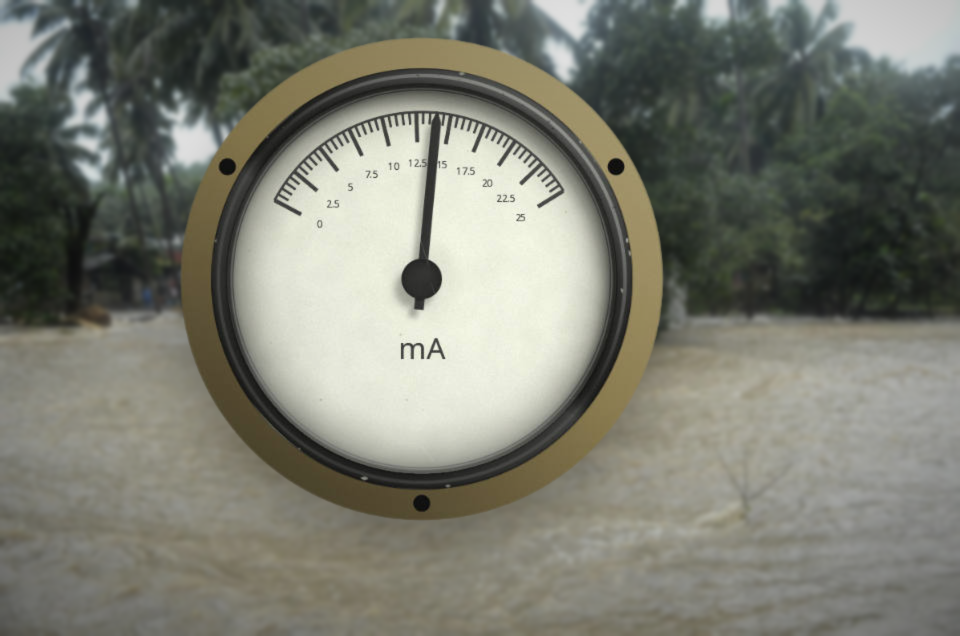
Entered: 14 mA
